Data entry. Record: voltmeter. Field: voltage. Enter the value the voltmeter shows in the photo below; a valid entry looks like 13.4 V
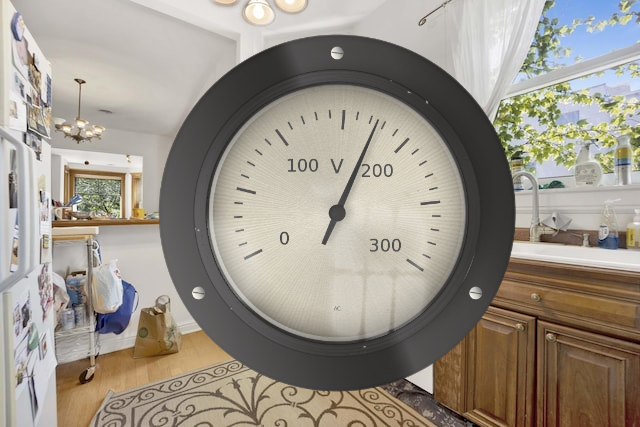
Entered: 175 V
